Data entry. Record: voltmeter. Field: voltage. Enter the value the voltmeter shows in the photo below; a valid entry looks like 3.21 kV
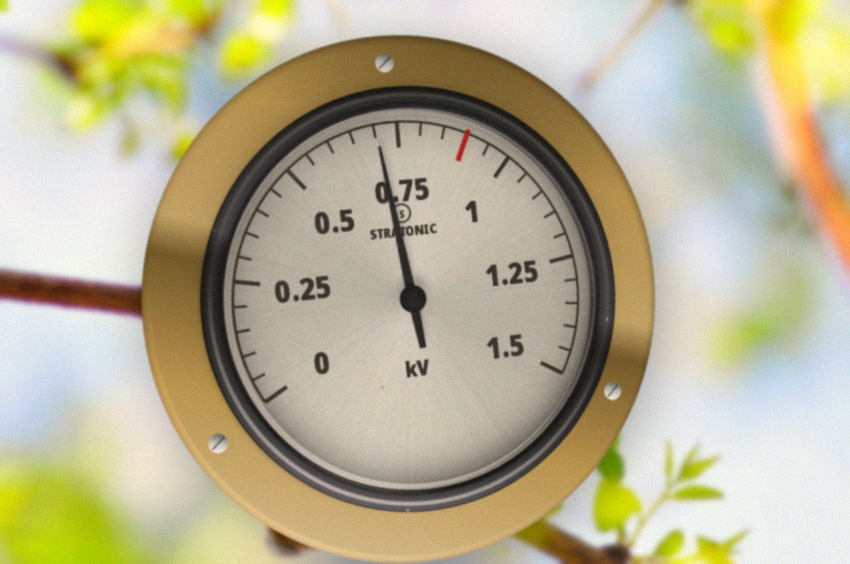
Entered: 0.7 kV
